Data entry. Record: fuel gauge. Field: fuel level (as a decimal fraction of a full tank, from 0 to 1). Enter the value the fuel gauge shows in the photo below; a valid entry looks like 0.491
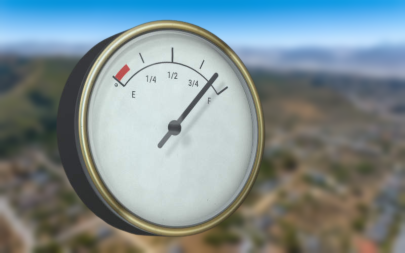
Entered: 0.875
